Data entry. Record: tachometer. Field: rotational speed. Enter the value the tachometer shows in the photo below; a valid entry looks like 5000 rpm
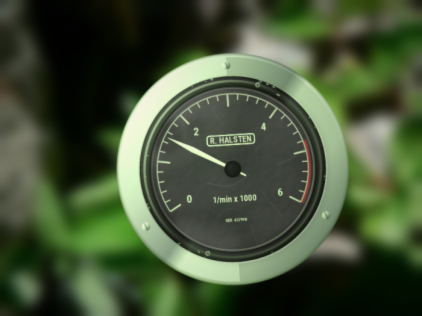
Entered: 1500 rpm
